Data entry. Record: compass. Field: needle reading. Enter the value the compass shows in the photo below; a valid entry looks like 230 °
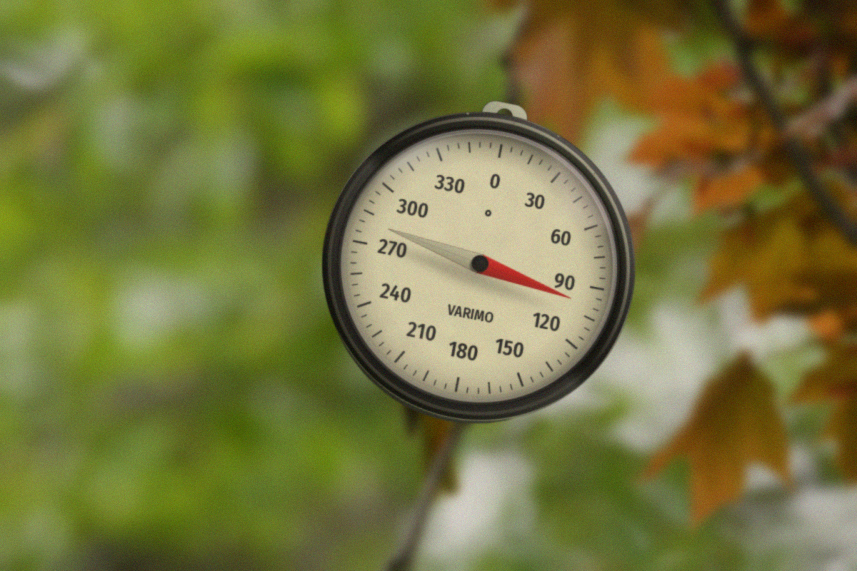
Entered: 100 °
